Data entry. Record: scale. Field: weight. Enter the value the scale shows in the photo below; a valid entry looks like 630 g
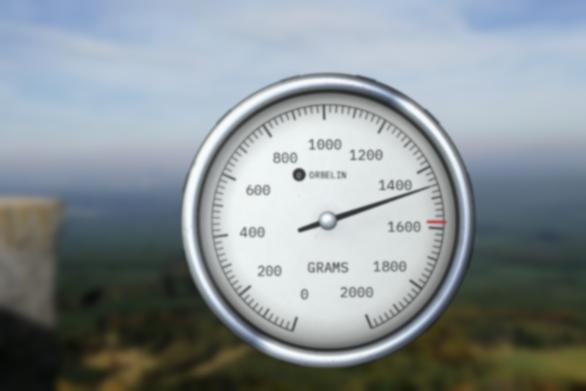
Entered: 1460 g
